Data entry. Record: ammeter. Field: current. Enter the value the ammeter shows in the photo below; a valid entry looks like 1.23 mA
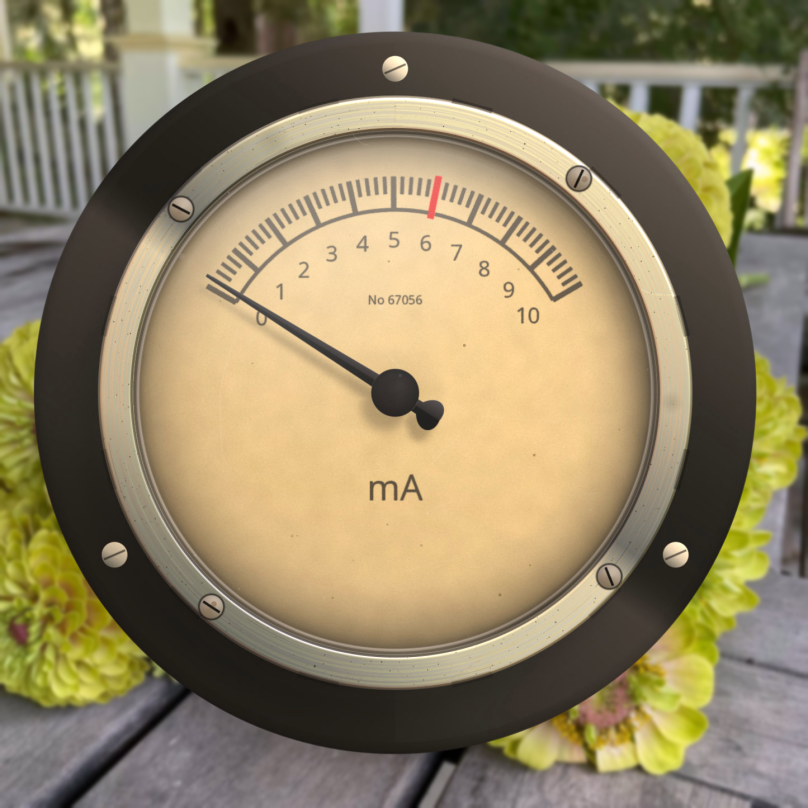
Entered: 0.2 mA
